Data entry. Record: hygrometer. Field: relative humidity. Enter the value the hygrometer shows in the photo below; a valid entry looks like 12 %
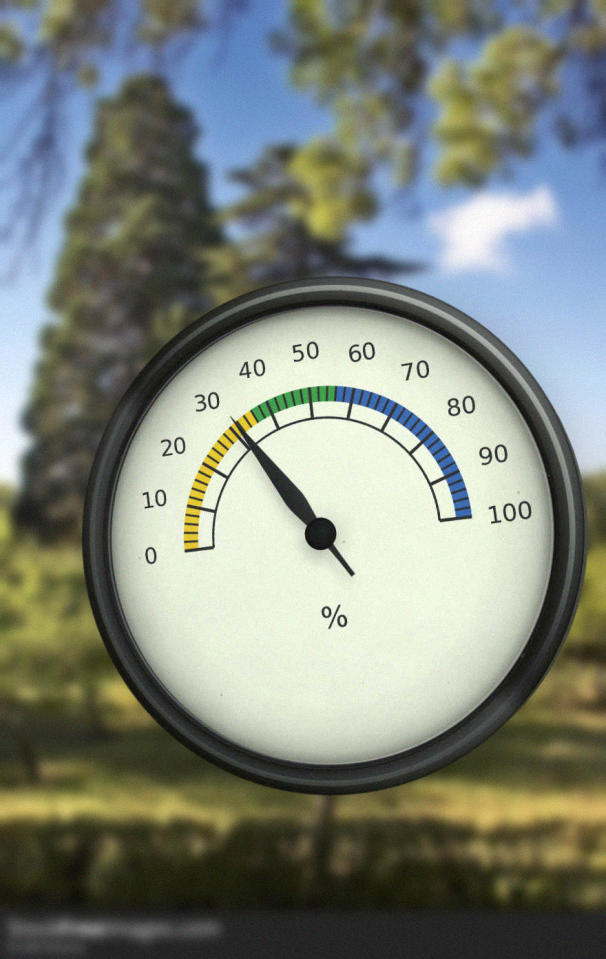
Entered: 32 %
